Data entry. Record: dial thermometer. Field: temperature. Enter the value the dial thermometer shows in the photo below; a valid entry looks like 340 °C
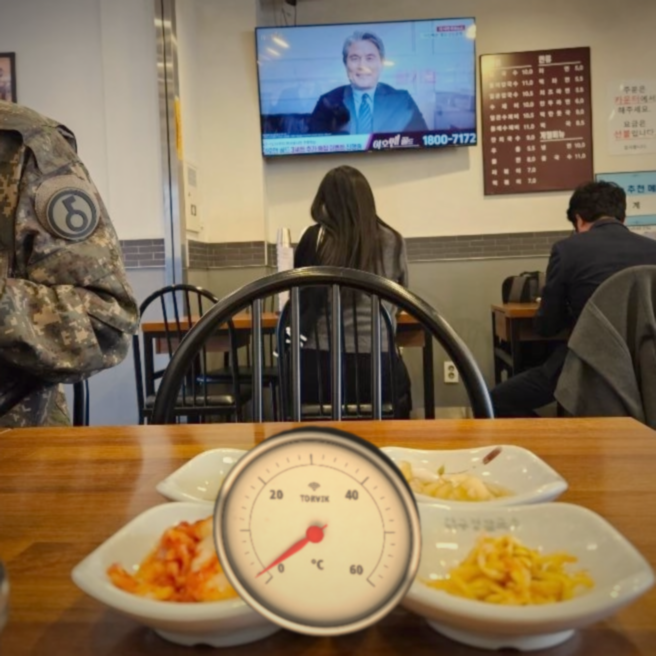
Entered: 2 °C
